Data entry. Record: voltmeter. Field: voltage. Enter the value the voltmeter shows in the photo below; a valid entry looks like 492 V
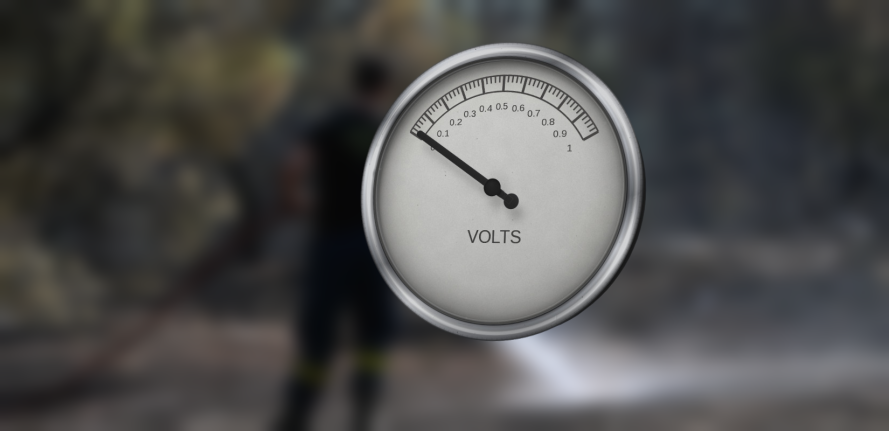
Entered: 0.02 V
